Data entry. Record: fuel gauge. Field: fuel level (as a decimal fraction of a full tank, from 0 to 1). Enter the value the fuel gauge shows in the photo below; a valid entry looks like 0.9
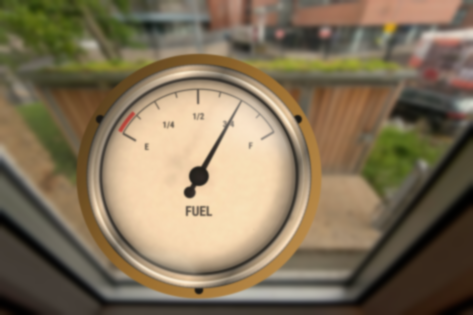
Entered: 0.75
